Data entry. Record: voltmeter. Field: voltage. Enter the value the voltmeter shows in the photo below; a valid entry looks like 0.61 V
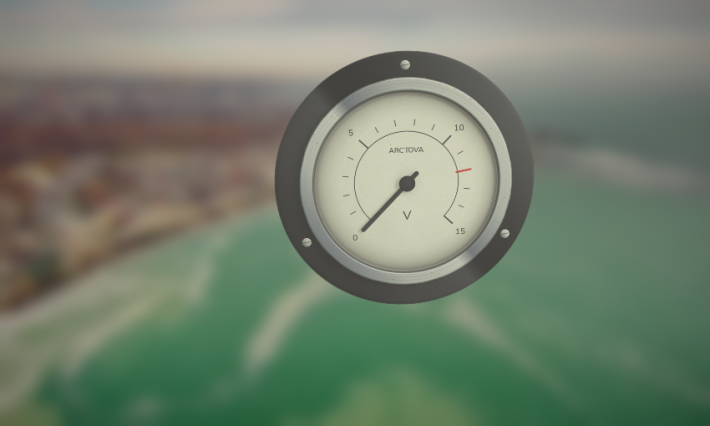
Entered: 0 V
